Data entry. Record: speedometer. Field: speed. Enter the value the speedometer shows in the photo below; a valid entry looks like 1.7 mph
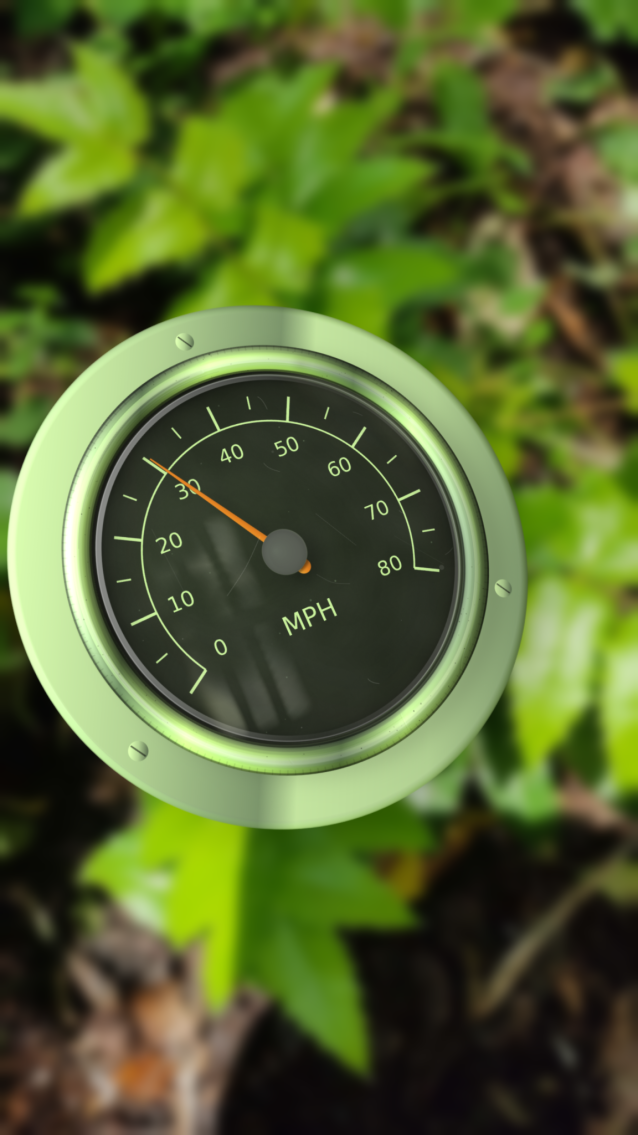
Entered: 30 mph
